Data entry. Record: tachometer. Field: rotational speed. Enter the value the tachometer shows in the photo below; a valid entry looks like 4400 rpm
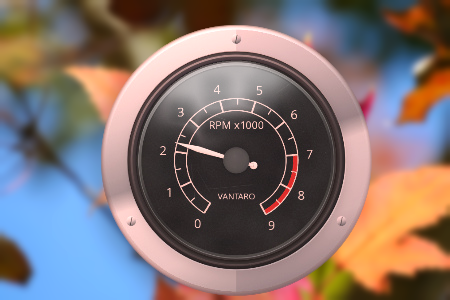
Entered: 2250 rpm
